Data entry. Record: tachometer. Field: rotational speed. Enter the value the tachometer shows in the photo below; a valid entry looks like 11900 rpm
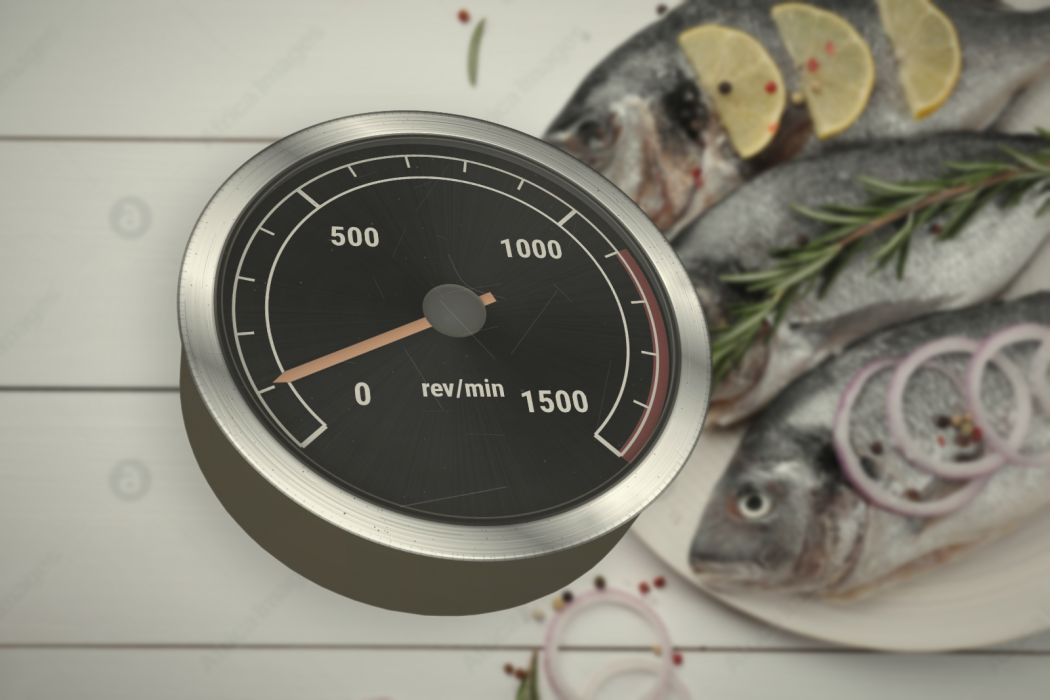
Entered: 100 rpm
